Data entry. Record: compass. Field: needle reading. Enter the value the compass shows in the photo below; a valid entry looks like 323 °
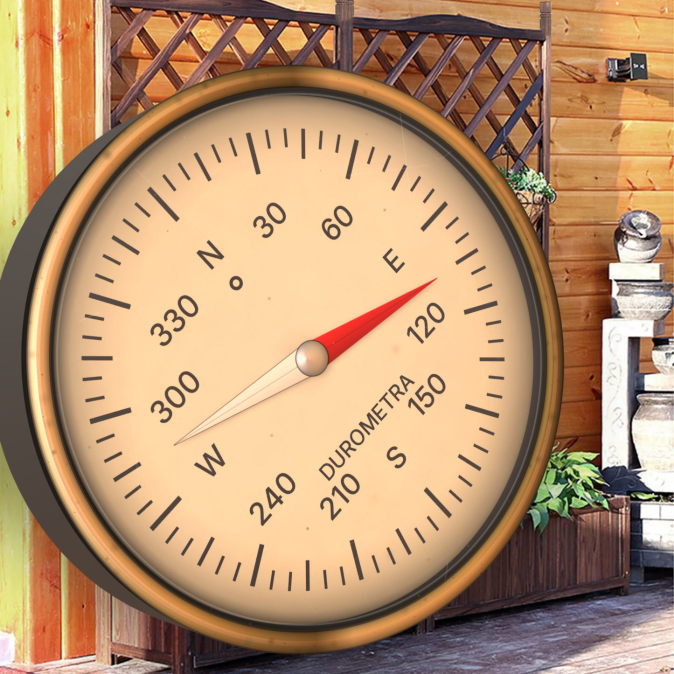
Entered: 105 °
